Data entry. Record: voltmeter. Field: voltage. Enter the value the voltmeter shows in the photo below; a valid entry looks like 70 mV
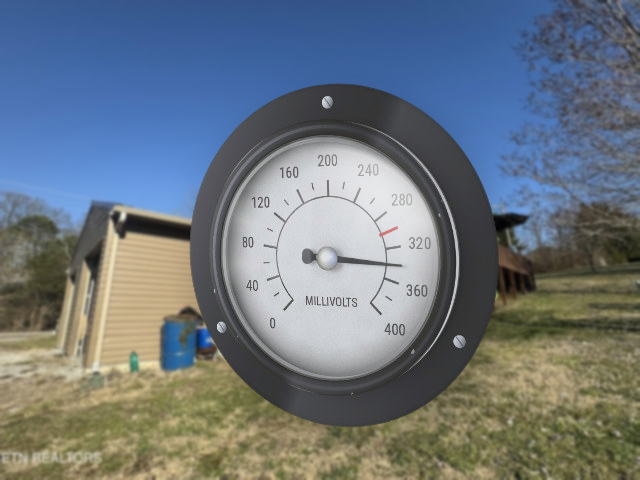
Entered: 340 mV
